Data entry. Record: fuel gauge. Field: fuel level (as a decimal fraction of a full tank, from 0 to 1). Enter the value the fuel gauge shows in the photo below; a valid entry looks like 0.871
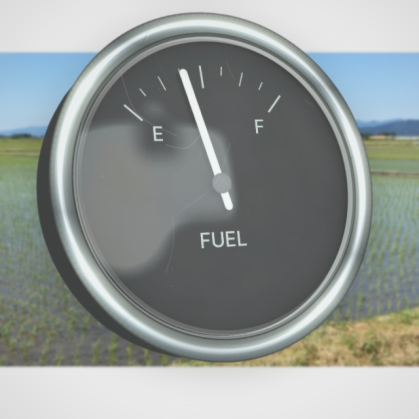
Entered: 0.375
